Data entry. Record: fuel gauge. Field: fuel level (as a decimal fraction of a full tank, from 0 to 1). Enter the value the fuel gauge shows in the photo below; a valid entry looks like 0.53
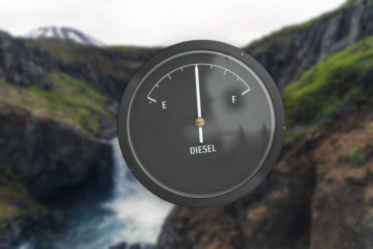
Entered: 0.5
